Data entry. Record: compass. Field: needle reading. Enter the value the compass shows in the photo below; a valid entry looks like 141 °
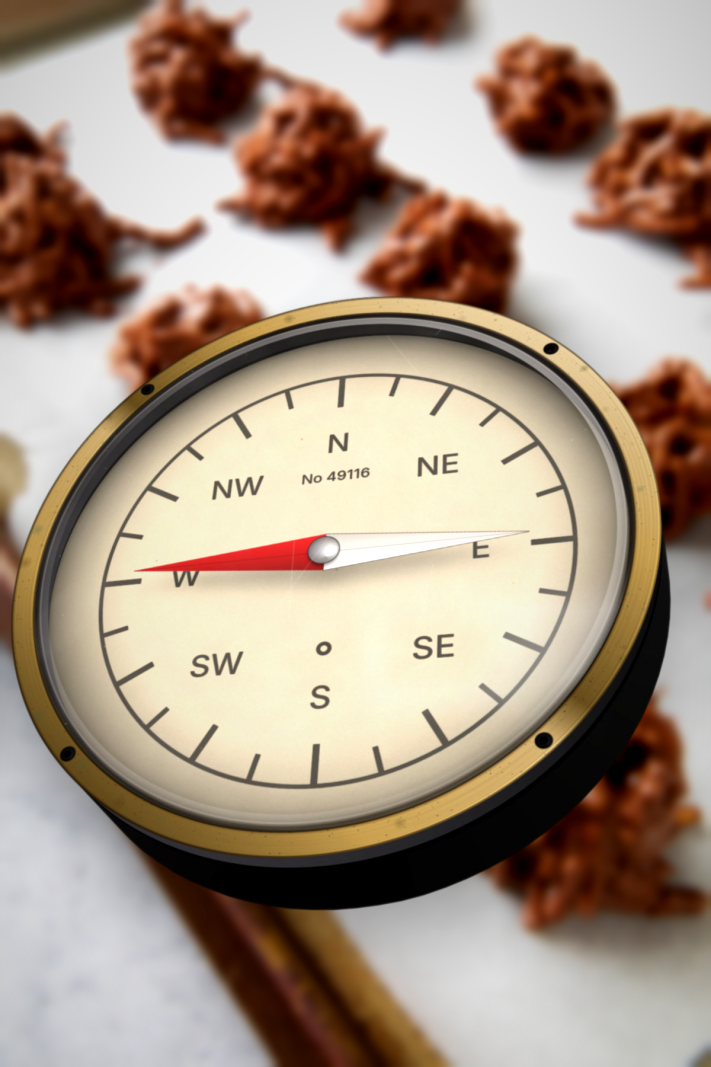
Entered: 270 °
